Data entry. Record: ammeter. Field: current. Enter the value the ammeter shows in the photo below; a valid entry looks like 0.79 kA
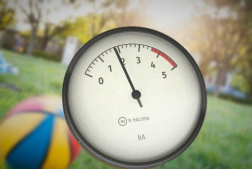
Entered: 1.8 kA
